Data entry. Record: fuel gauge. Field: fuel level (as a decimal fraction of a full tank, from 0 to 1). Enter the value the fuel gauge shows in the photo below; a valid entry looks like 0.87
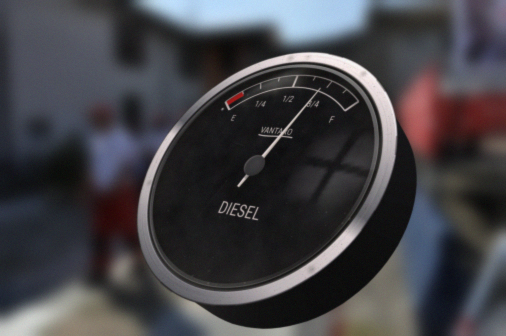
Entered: 0.75
